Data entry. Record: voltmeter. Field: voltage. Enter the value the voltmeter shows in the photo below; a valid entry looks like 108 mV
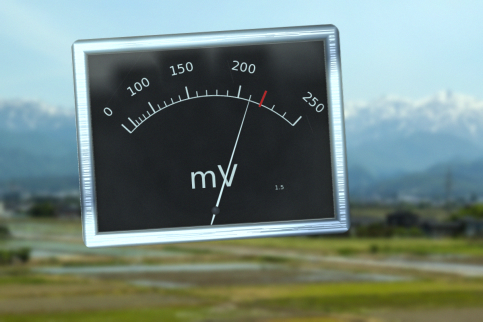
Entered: 210 mV
